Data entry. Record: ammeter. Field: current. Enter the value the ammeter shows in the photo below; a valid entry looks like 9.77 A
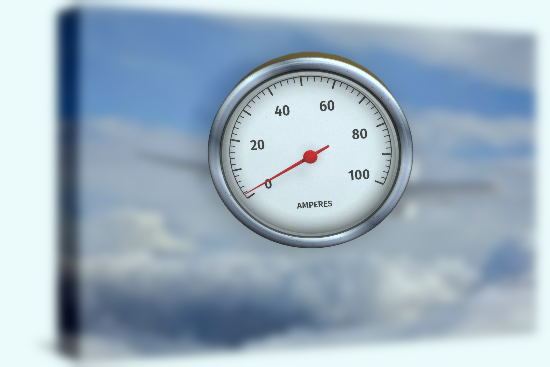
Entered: 2 A
